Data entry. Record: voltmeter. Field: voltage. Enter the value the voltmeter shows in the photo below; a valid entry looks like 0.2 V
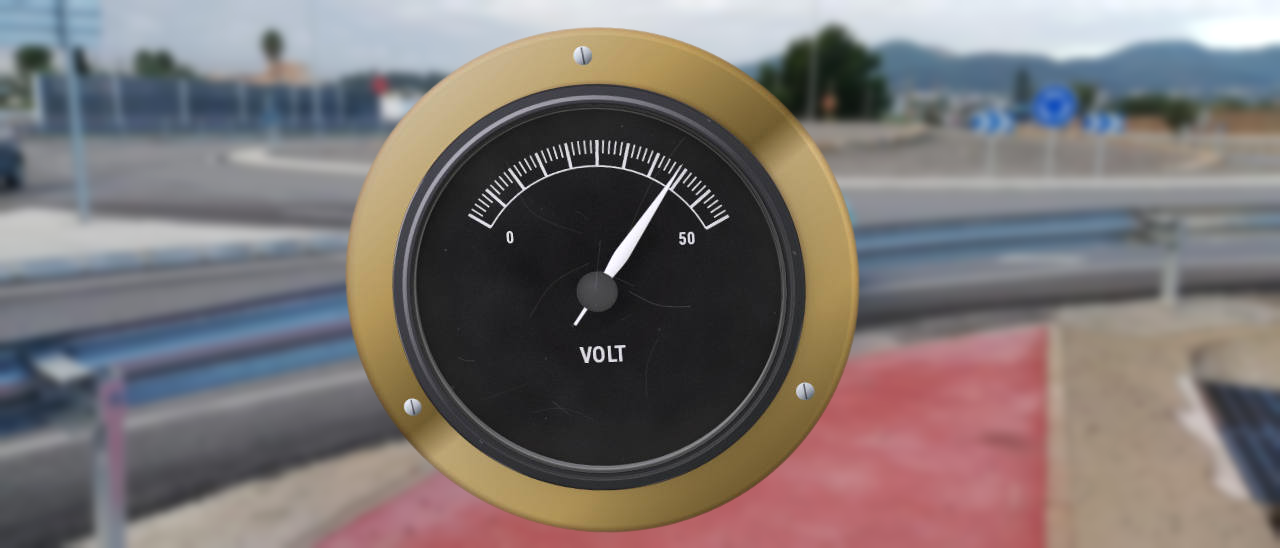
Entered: 39 V
